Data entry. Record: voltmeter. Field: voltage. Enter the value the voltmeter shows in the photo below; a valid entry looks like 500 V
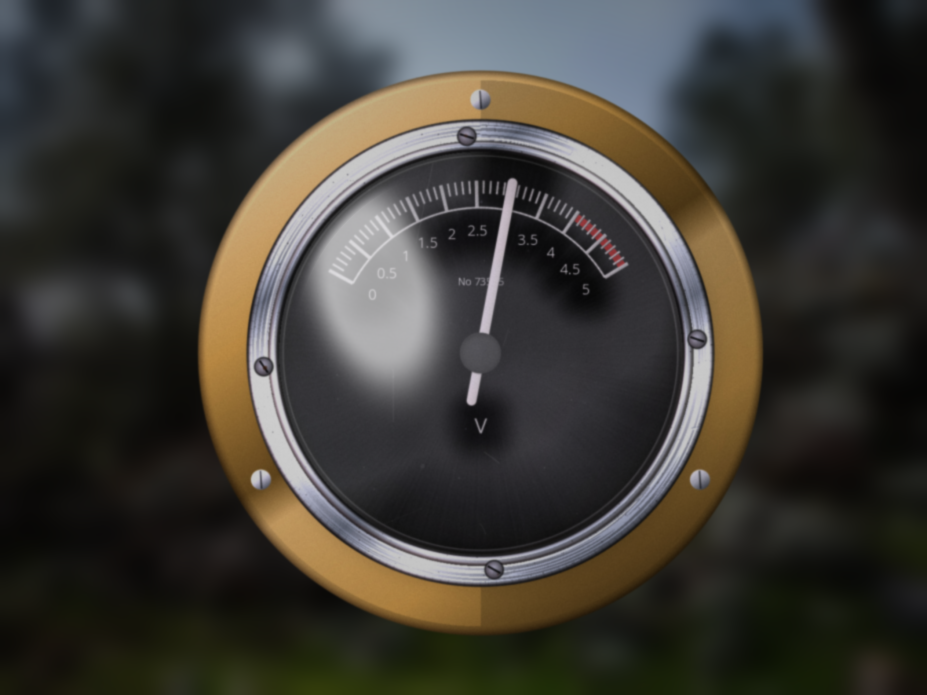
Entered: 3 V
